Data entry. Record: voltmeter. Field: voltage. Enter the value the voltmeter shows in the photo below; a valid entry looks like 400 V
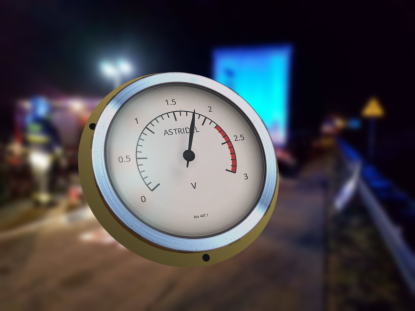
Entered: 1.8 V
